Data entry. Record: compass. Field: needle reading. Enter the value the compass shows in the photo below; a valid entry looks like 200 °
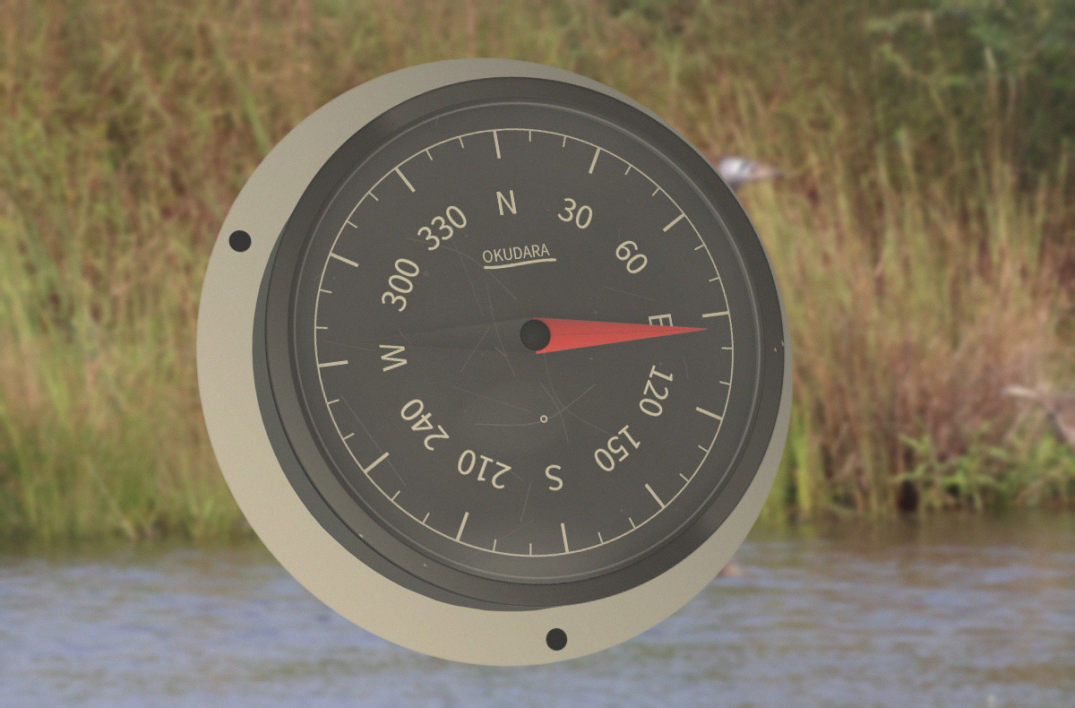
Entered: 95 °
